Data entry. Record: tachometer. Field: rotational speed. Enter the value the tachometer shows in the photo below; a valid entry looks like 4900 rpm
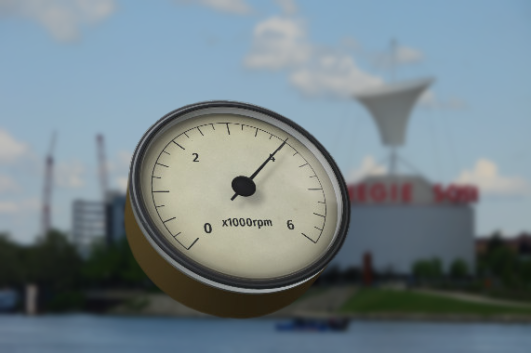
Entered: 4000 rpm
